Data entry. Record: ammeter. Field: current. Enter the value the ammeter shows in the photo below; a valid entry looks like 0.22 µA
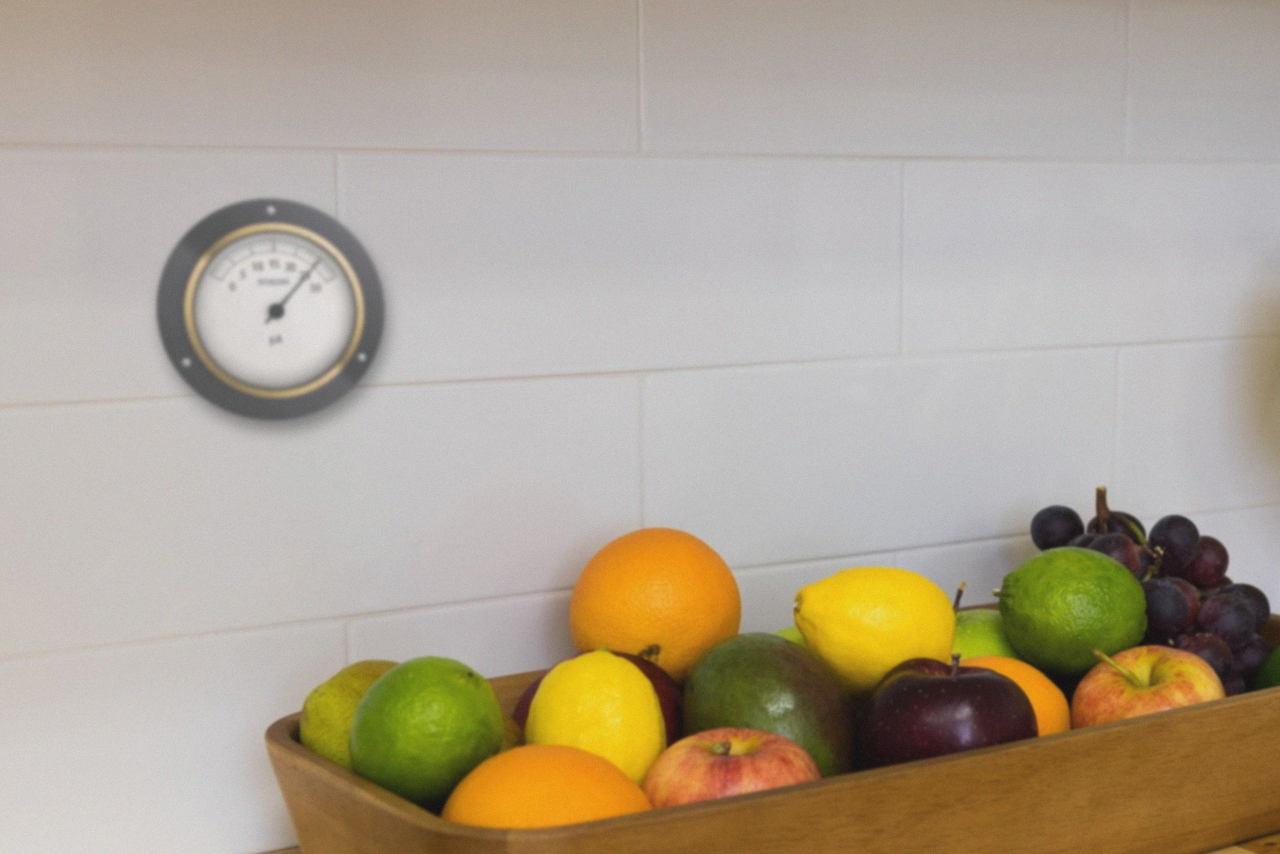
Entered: 25 µA
